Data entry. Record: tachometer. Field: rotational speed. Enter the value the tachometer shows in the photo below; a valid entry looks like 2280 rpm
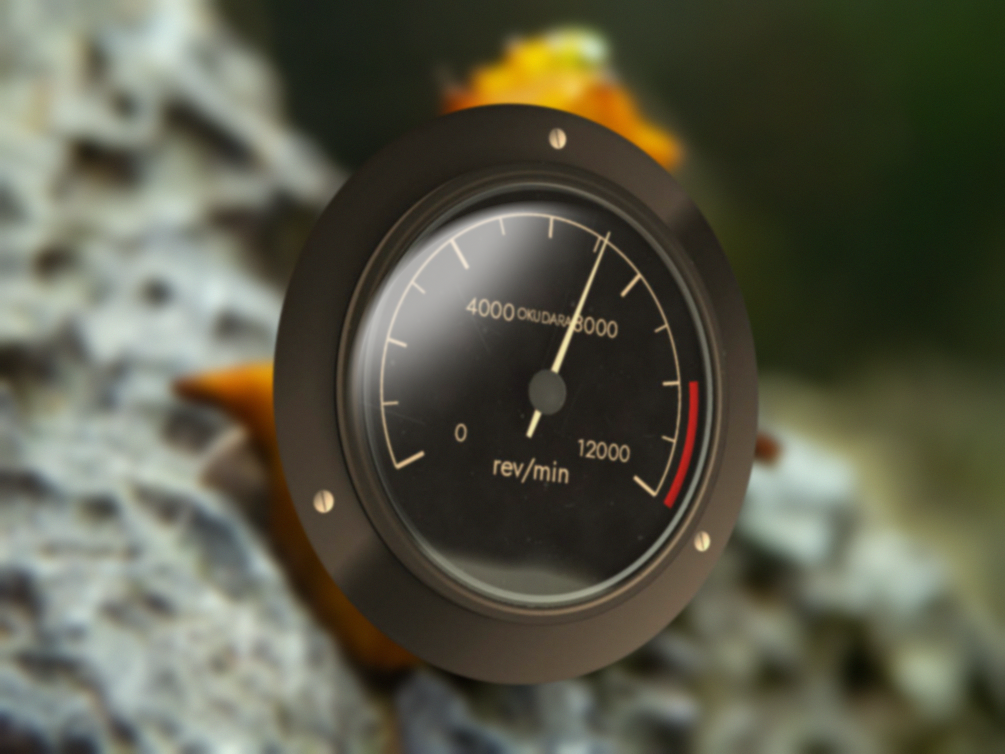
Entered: 7000 rpm
